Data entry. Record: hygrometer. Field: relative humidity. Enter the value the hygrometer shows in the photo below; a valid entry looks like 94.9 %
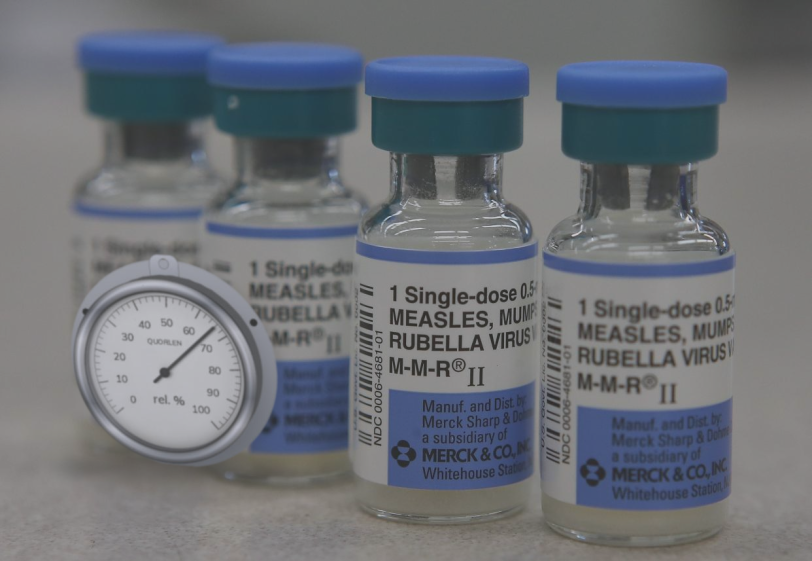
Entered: 66 %
